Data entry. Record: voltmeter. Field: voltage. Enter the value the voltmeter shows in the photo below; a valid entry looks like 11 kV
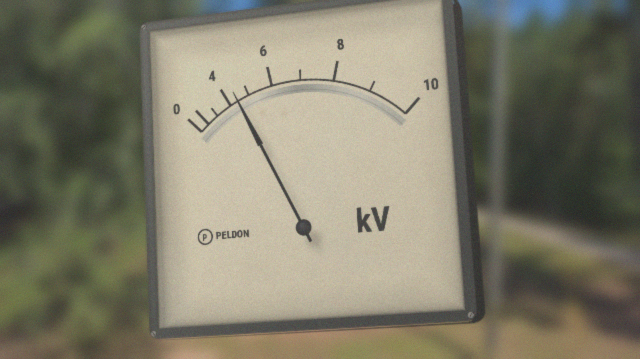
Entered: 4.5 kV
